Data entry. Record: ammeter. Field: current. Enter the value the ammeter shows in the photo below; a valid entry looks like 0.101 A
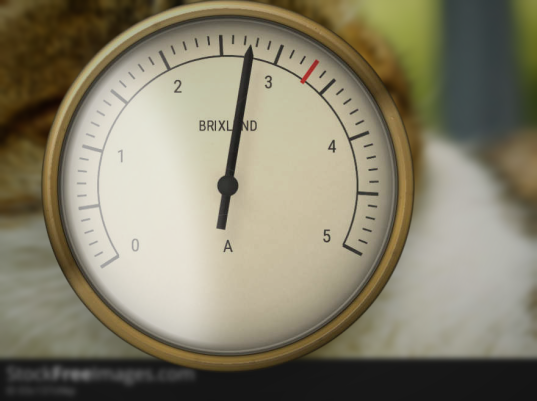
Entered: 2.75 A
